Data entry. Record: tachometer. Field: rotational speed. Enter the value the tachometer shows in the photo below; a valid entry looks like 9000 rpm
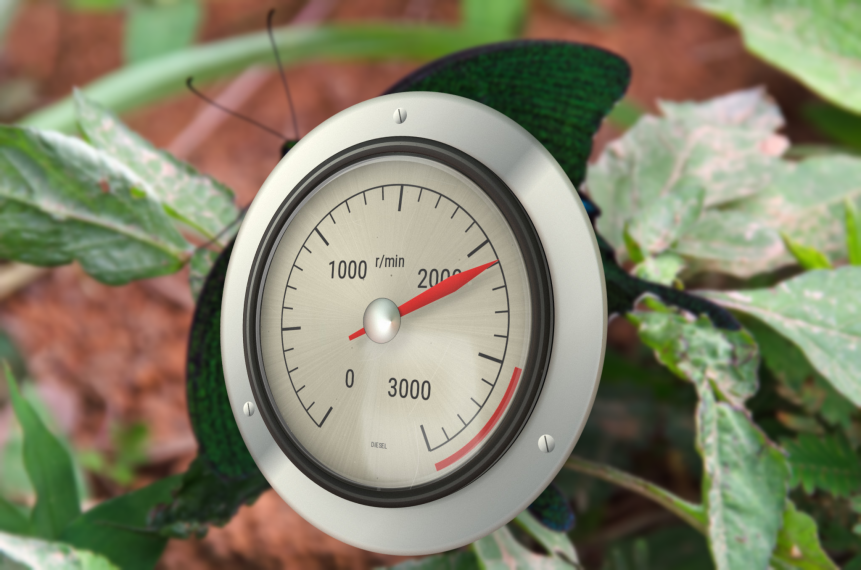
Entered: 2100 rpm
